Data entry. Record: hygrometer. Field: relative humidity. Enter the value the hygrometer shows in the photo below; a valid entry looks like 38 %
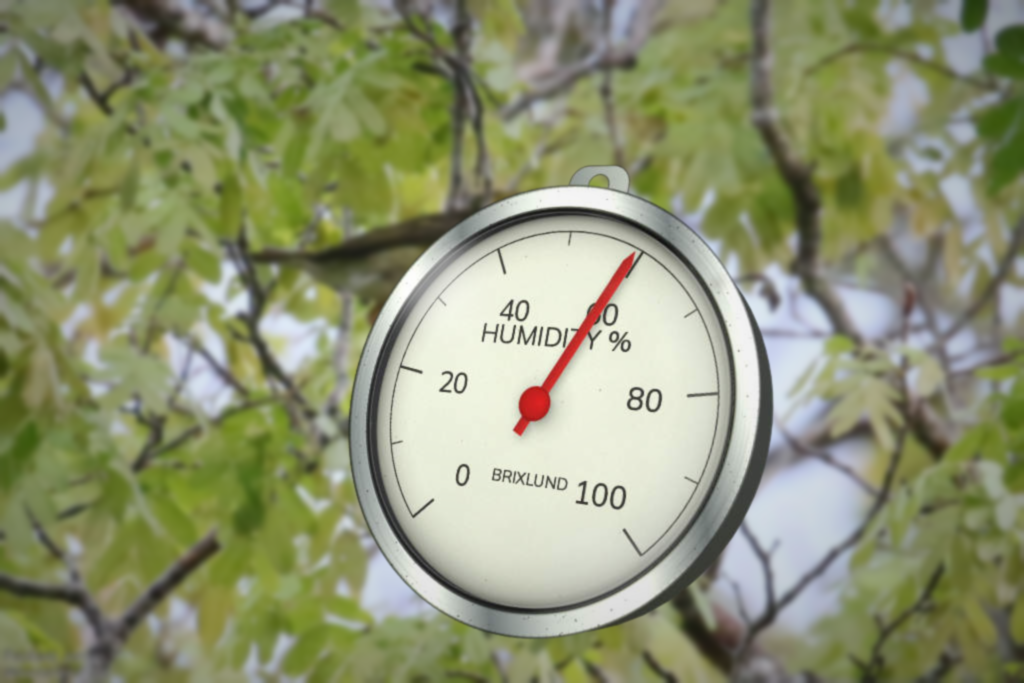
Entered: 60 %
